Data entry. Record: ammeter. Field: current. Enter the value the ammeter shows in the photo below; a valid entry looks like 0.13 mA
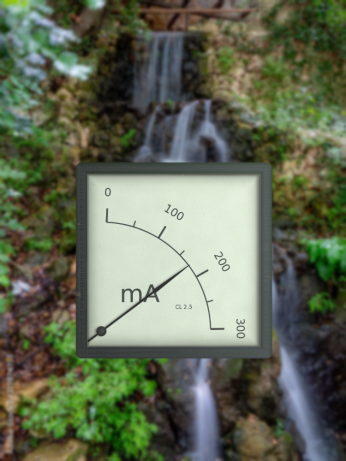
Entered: 175 mA
